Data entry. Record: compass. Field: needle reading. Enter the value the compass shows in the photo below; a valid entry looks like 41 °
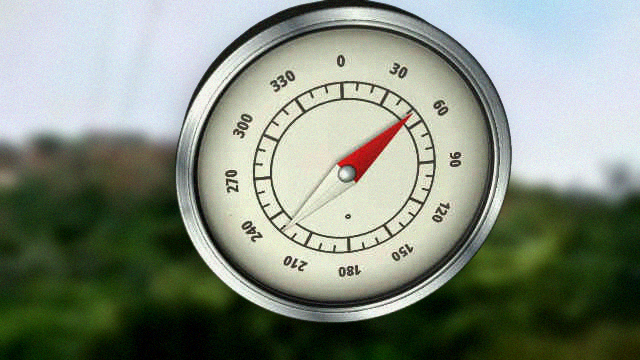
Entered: 50 °
